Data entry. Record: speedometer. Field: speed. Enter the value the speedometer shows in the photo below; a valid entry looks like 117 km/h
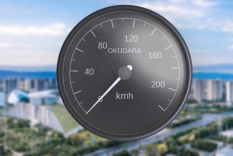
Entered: 0 km/h
